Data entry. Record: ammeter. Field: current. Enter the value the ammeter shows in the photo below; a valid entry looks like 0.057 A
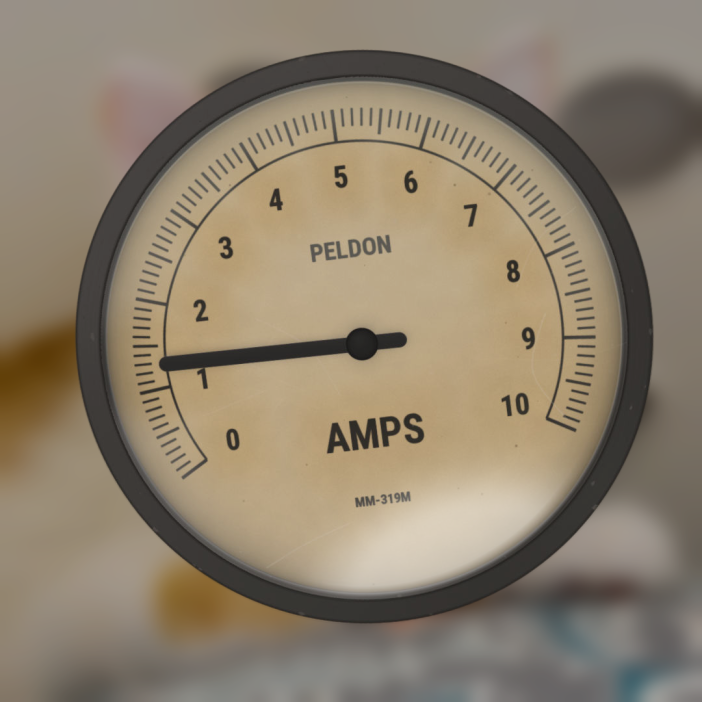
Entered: 1.3 A
